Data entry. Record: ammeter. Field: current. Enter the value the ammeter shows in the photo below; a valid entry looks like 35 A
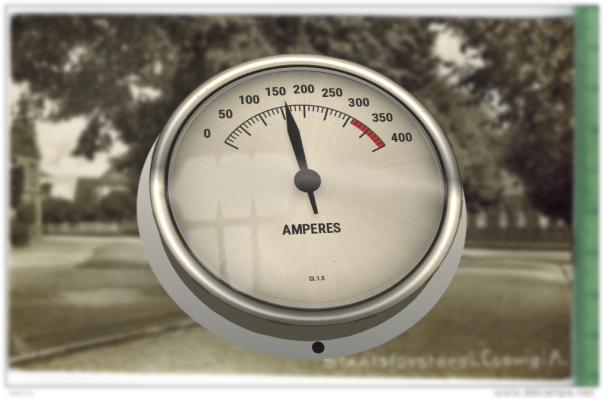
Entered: 160 A
